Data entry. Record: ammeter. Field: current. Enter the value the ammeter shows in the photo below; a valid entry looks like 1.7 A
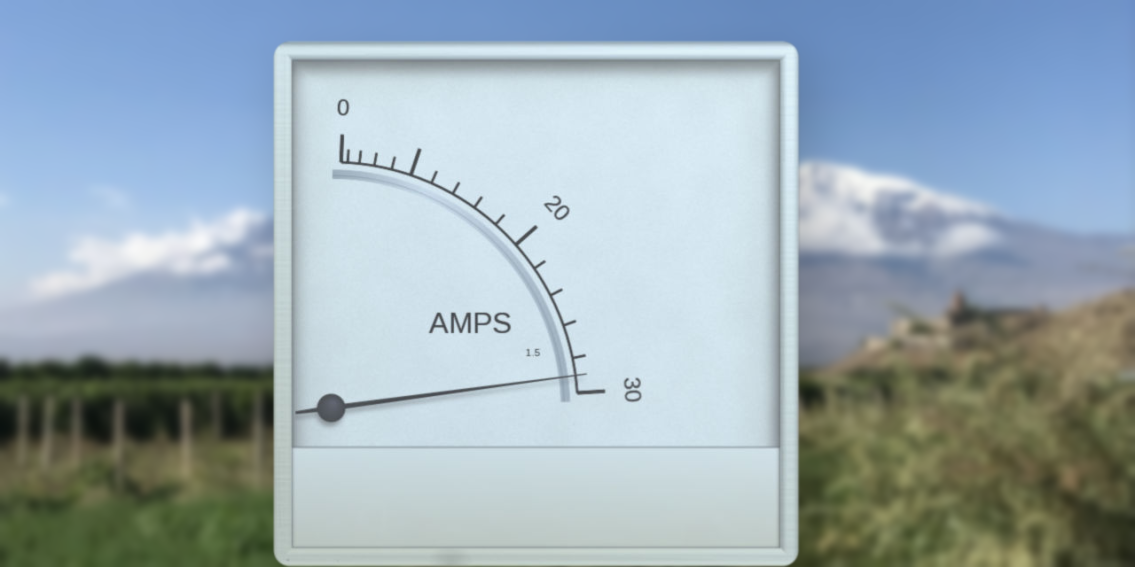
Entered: 29 A
